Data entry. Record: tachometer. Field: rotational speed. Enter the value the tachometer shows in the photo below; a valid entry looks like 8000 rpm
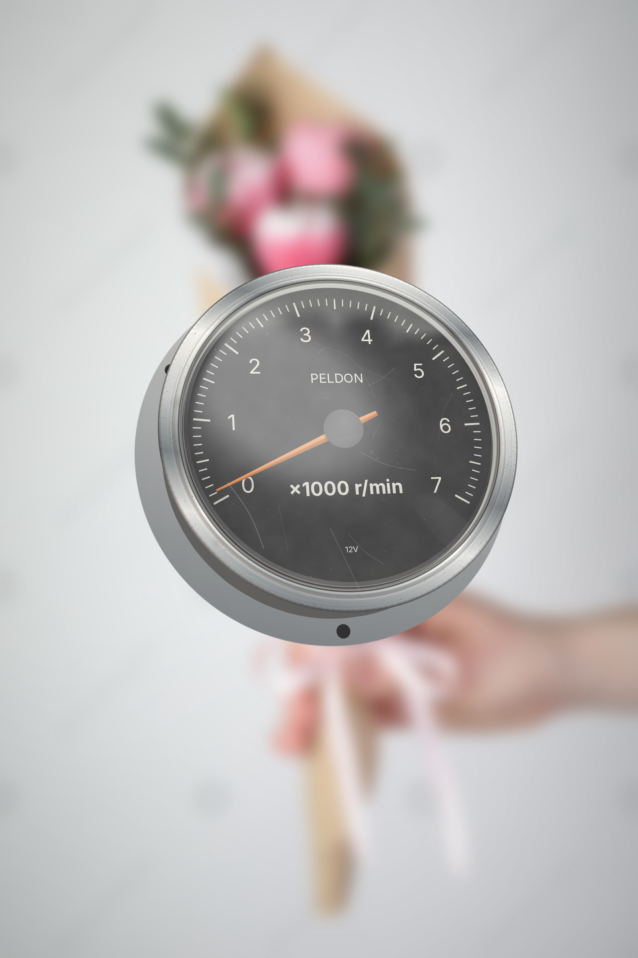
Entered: 100 rpm
